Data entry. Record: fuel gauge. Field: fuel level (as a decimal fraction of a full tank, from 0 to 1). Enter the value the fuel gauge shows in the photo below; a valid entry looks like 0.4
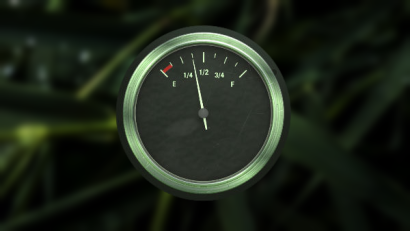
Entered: 0.375
